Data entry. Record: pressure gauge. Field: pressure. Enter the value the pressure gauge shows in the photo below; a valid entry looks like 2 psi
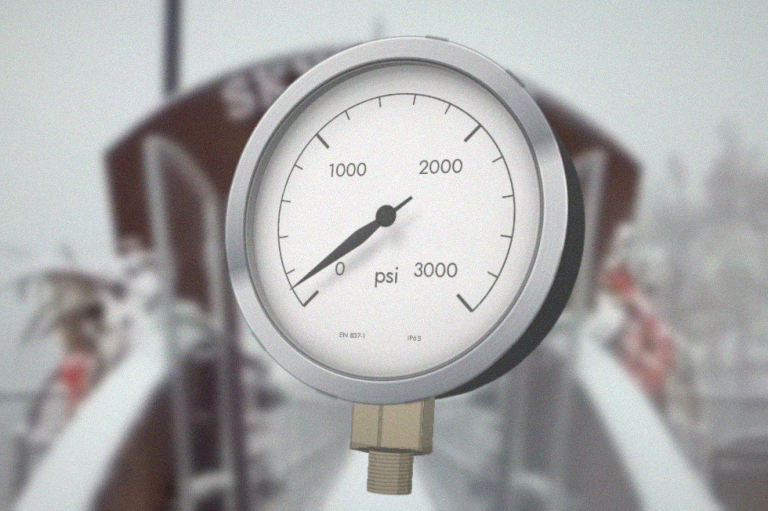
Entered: 100 psi
